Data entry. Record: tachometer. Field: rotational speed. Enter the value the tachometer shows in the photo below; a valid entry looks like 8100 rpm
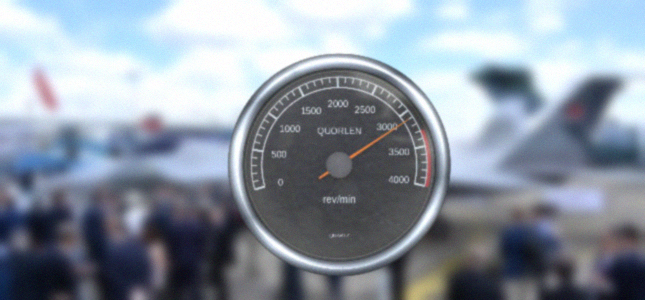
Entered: 3100 rpm
